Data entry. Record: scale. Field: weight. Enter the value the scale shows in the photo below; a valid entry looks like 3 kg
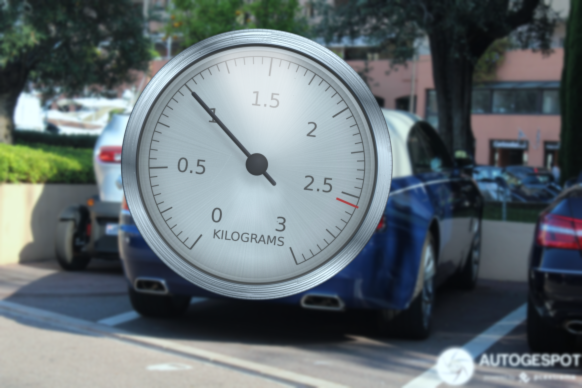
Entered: 1 kg
